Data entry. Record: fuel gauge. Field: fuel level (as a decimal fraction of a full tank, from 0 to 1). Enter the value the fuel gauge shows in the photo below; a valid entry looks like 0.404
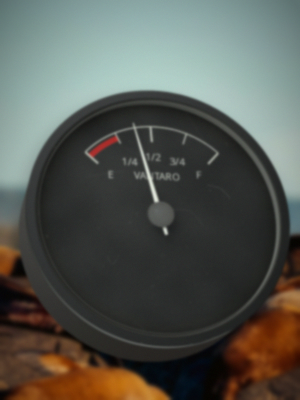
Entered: 0.375
